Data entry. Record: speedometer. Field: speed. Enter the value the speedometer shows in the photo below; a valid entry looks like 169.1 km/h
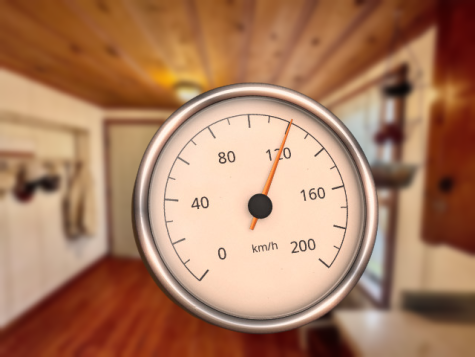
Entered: 120 km/h
